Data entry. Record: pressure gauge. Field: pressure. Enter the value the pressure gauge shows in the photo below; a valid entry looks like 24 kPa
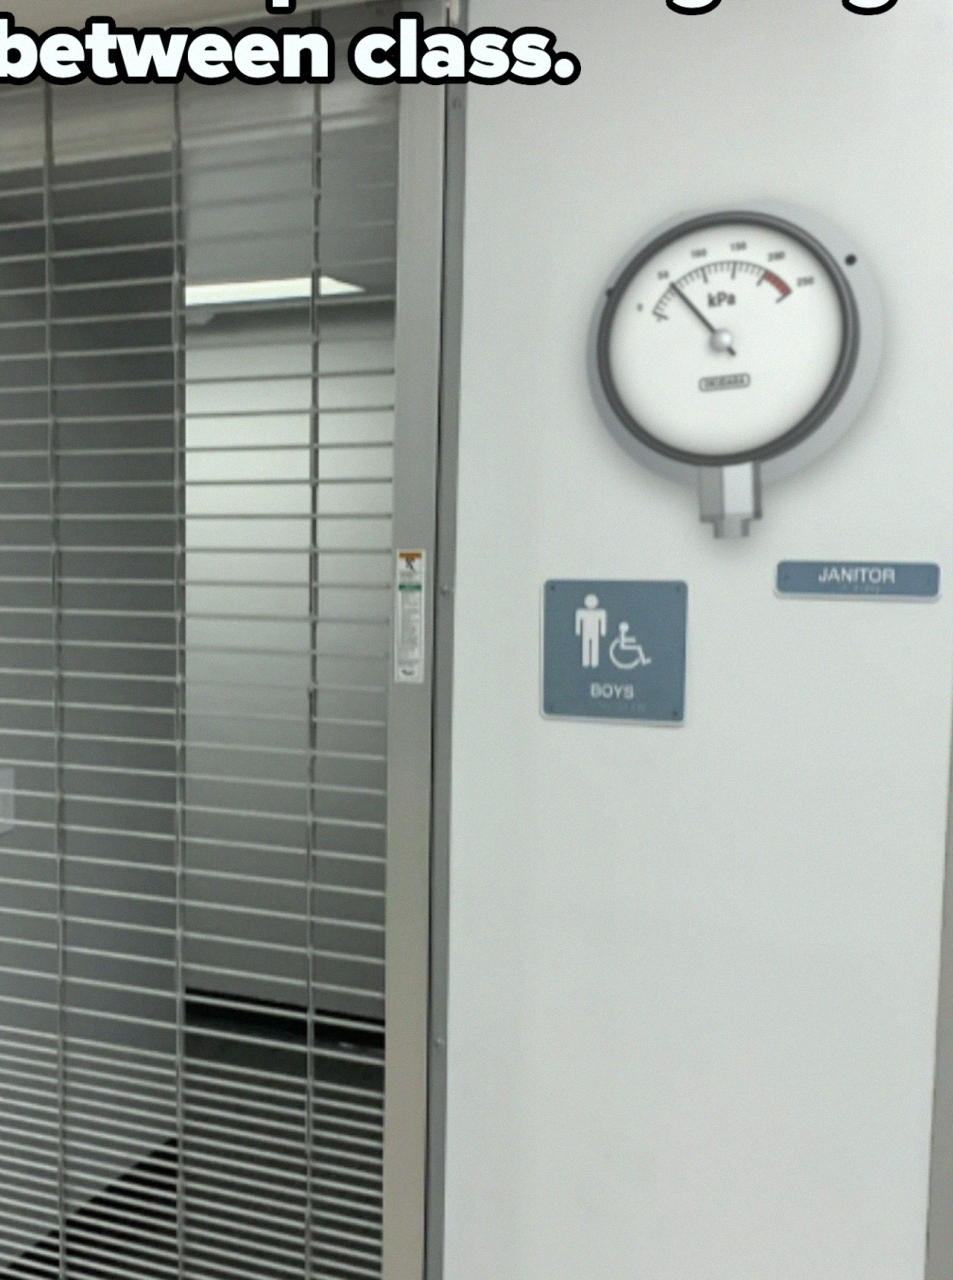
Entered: 50 kPa
